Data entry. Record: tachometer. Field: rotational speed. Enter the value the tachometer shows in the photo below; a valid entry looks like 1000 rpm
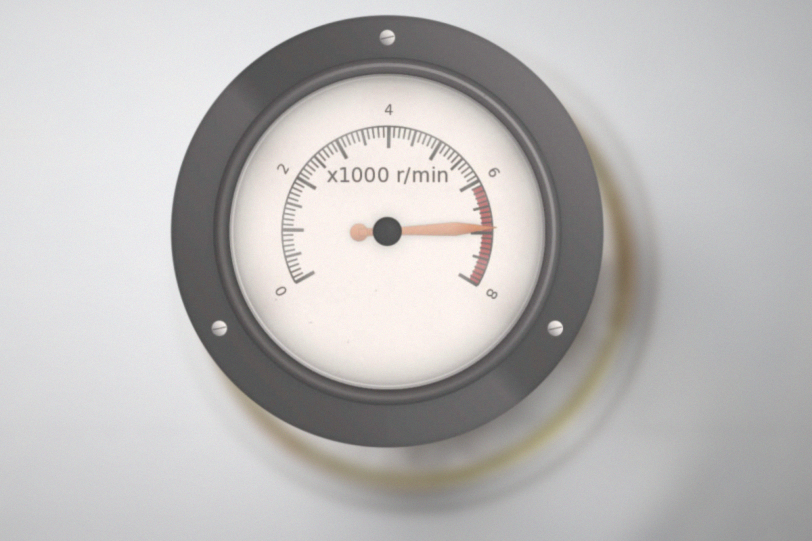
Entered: 6900 rpm
